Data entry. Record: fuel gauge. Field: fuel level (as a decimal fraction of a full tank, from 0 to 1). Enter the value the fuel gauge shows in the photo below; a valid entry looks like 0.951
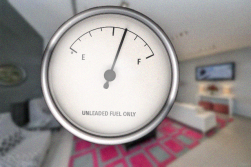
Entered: 0.625
